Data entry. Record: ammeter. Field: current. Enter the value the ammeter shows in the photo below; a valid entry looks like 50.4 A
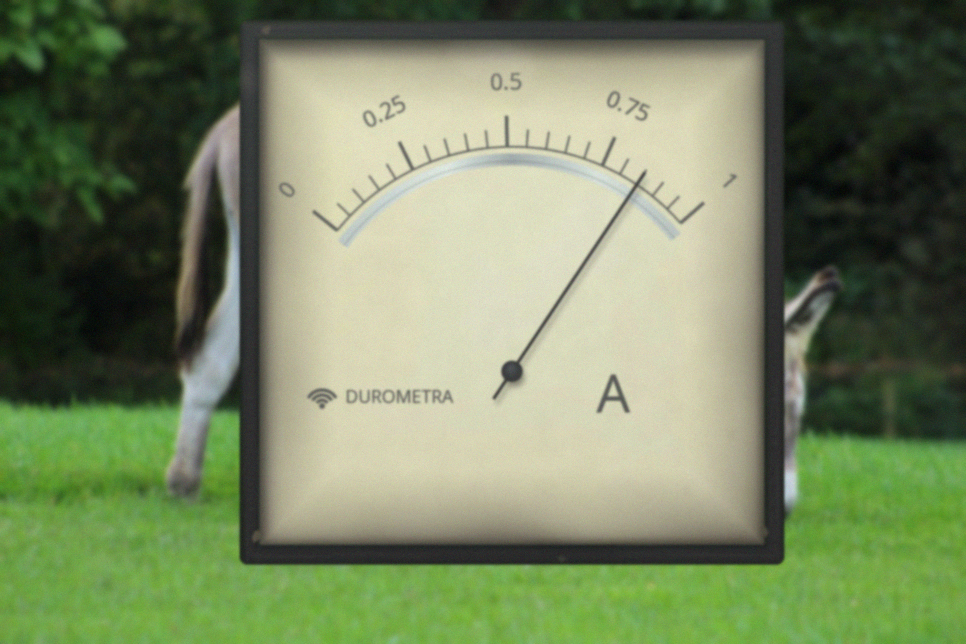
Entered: 0.85 A
